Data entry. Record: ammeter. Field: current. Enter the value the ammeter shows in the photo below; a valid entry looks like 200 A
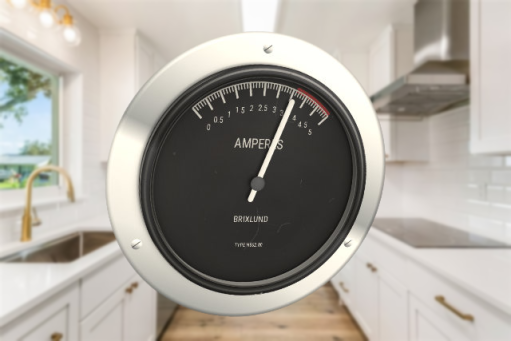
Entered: 3.5 A
